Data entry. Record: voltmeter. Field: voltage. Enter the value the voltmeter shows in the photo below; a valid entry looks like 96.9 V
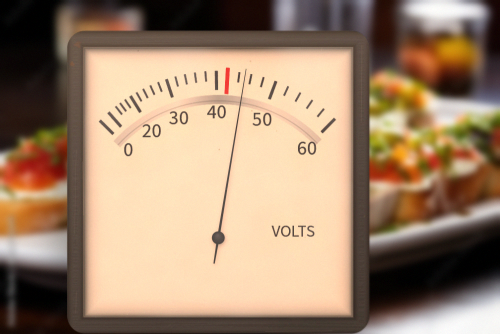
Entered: 45 V
